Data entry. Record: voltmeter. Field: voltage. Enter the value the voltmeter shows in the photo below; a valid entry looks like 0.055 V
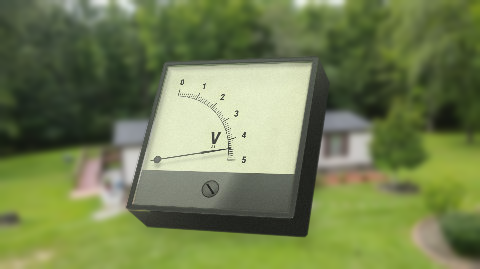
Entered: 4.5 V
